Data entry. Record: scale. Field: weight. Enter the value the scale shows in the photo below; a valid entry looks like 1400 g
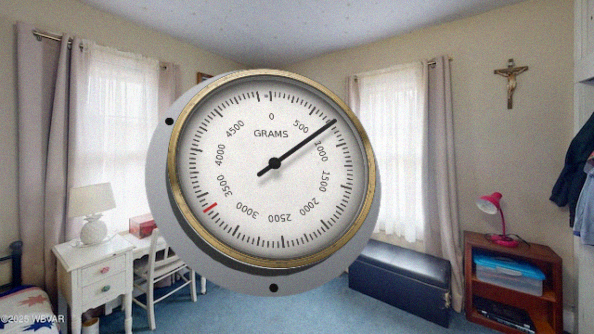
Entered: 750 g
